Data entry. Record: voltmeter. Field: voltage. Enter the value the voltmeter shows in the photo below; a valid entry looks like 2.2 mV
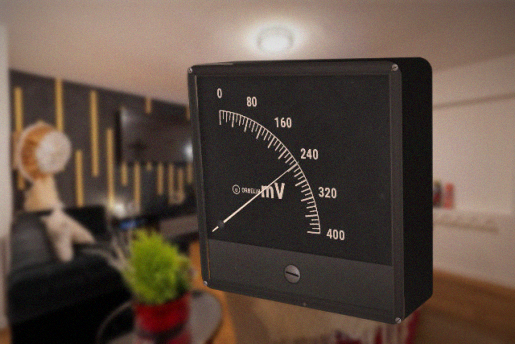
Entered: 240 mV
